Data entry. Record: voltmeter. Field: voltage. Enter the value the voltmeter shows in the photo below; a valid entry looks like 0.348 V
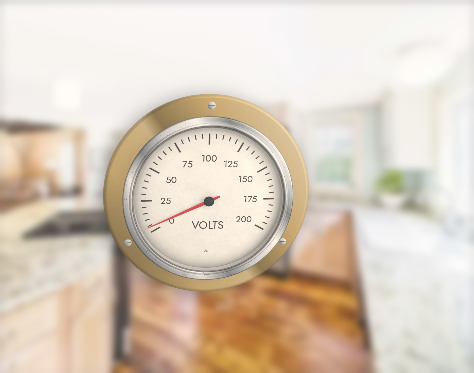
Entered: 5 V
